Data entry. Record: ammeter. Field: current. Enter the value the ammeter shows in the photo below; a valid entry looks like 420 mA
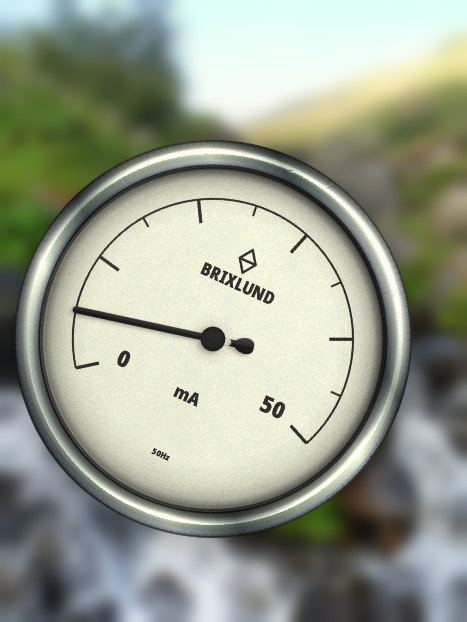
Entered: 5 mA
